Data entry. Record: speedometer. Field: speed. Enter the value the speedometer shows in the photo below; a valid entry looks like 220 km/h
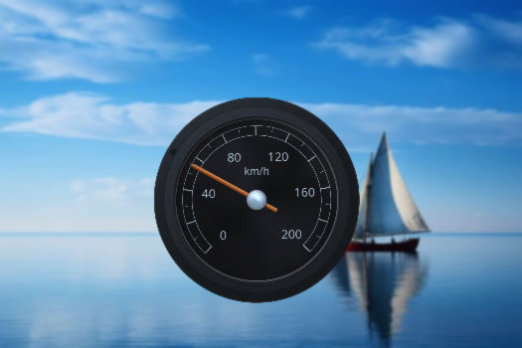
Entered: 55 km/h
